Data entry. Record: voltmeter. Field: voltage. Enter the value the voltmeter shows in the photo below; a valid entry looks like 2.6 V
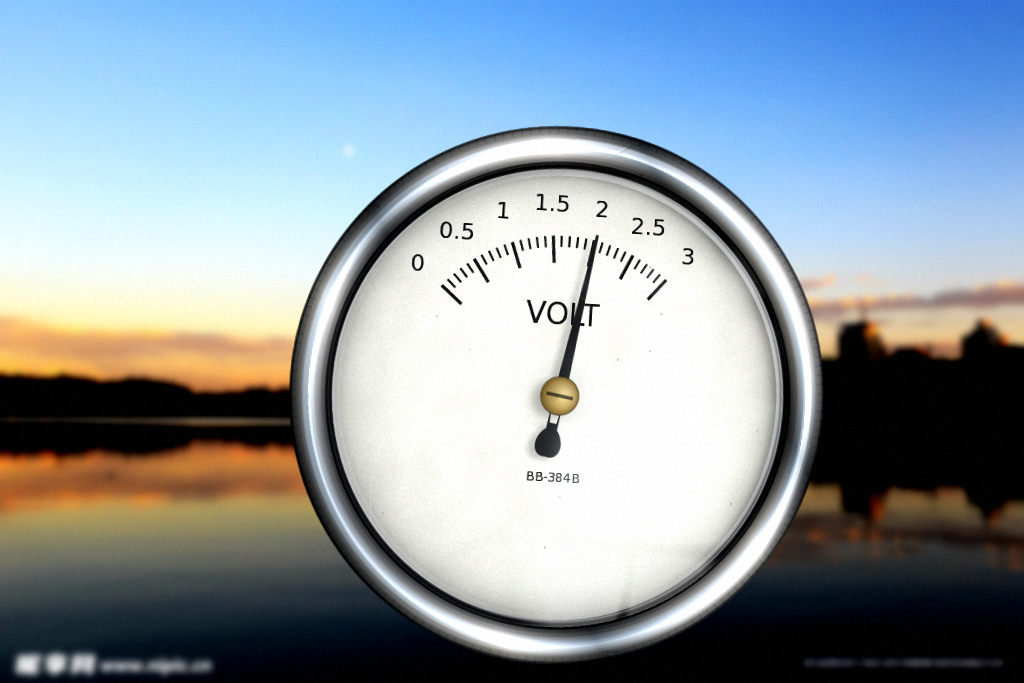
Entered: 2 V
